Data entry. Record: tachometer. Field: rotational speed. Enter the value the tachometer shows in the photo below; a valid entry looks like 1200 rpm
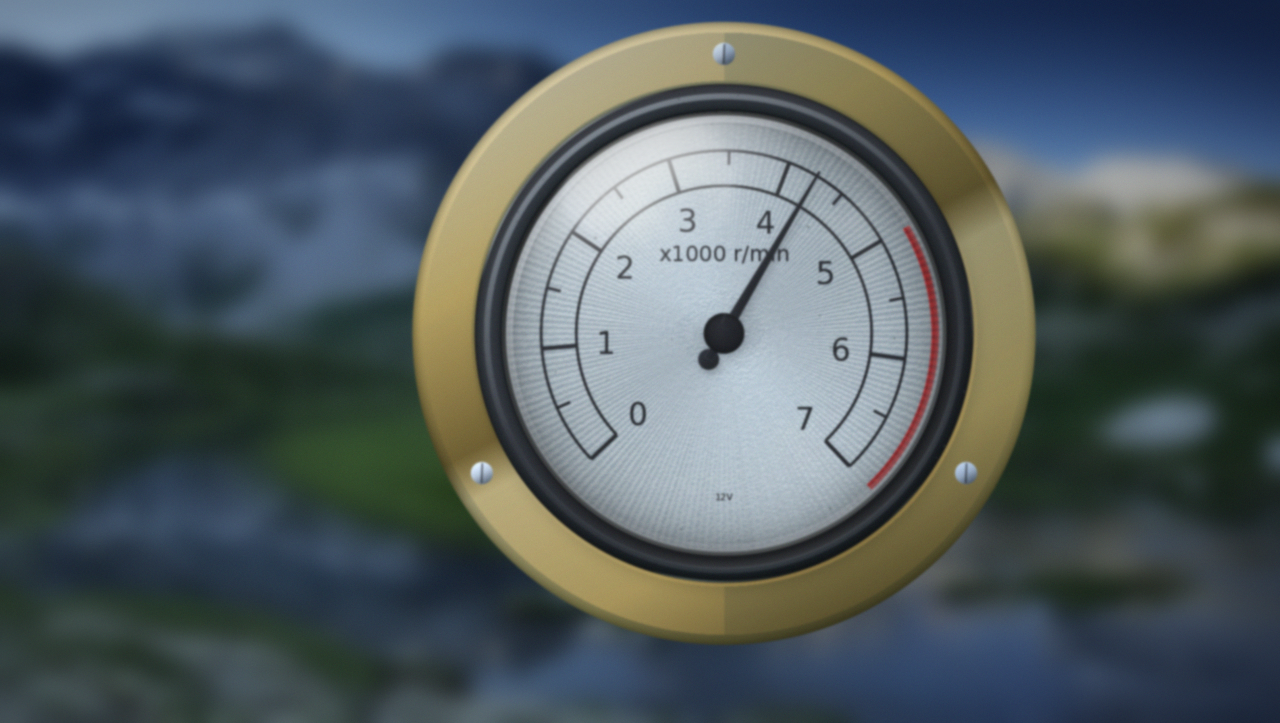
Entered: 4250 rpm
